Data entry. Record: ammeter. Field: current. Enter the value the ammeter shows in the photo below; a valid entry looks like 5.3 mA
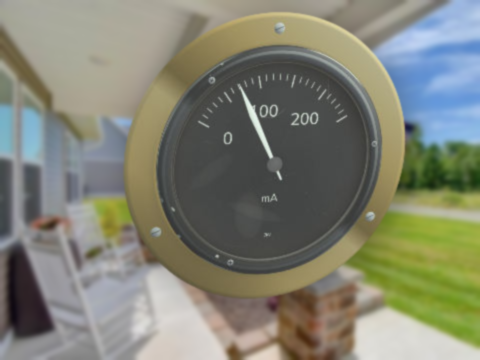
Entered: 70 mA
